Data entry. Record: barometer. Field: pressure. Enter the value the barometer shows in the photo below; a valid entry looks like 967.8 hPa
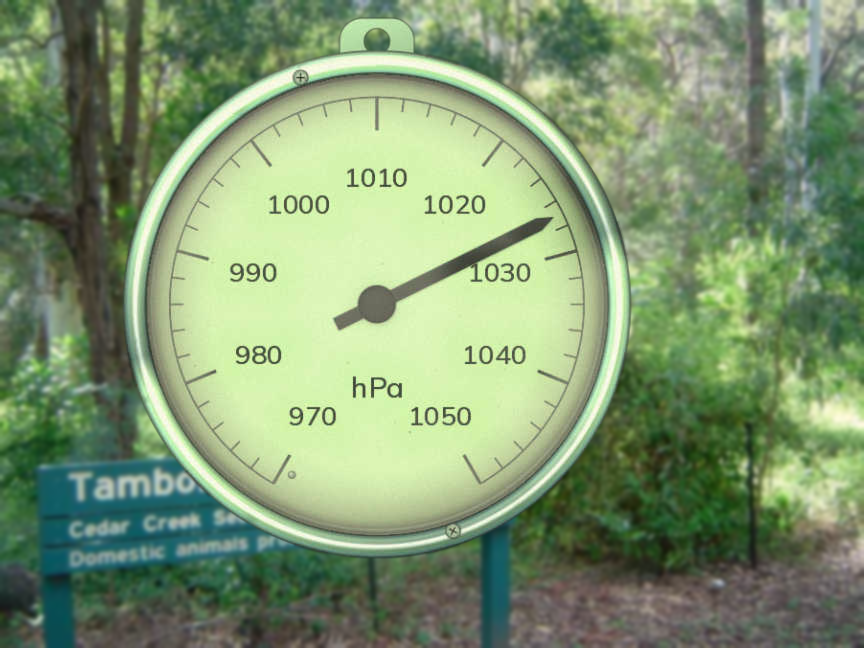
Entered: 1027 hPa
